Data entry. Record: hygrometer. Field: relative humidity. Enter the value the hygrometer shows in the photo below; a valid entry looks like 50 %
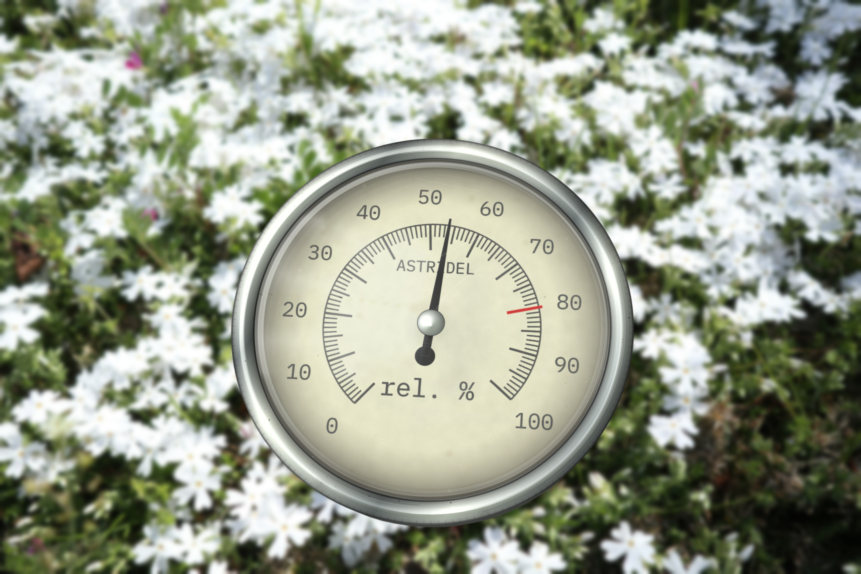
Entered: 54 %
